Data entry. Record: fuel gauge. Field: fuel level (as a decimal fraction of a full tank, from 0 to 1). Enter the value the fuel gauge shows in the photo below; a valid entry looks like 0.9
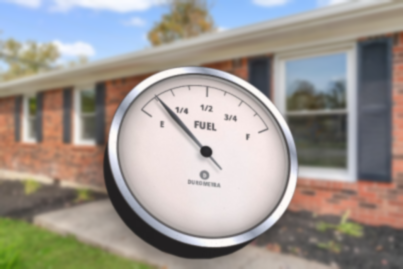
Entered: 0.125
